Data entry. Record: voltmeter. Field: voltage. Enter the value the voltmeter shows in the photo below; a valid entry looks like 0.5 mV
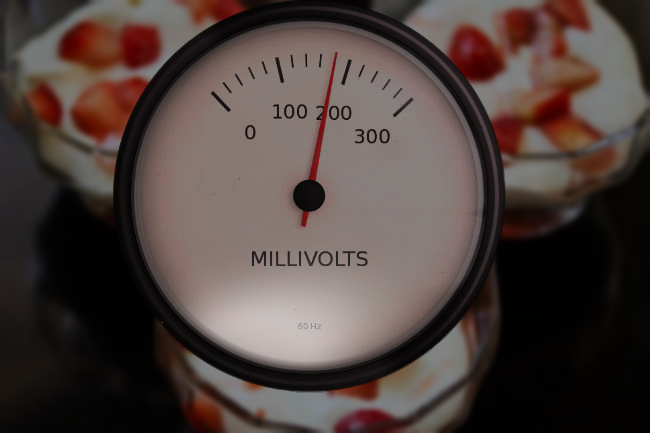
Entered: 180 mV
